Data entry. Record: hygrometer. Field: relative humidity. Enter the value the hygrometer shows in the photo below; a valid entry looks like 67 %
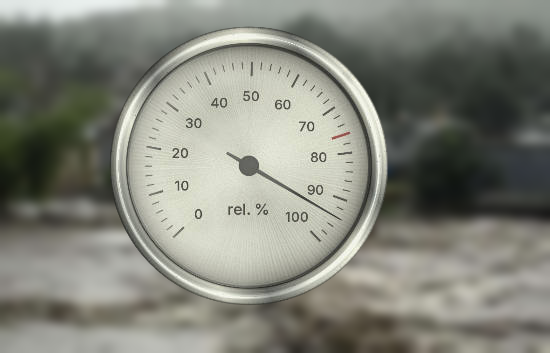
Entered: 94 %
